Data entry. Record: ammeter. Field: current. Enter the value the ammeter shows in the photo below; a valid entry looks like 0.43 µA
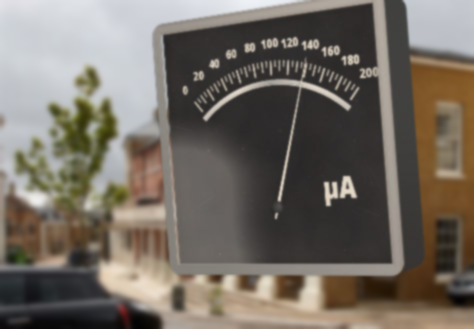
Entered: 140 µA
